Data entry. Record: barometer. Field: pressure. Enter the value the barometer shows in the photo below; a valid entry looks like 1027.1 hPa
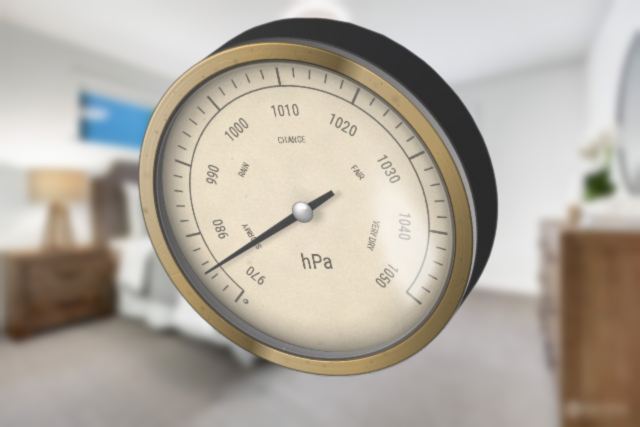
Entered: 975 hPa
